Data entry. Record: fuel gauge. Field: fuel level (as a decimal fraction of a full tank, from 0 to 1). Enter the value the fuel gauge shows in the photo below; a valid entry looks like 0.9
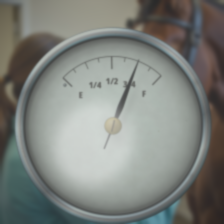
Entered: 0.75
